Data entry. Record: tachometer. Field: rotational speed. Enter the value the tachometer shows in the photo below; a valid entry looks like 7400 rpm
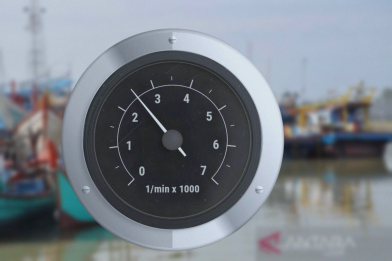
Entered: 2500 rpm
